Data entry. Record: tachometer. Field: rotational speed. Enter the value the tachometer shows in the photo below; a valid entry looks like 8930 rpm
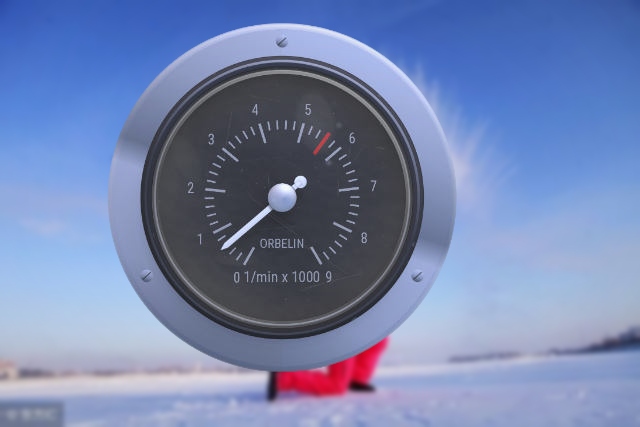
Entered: 600 rpm
